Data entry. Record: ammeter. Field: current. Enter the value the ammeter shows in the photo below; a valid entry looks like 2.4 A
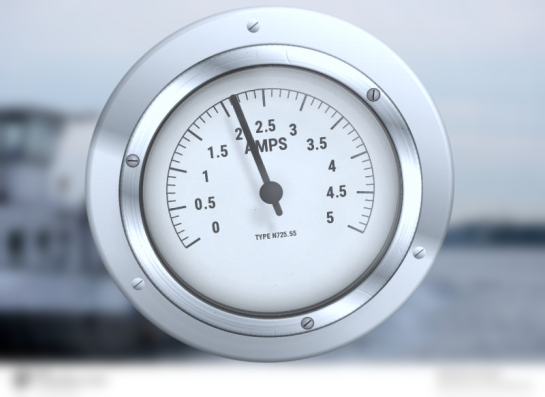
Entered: 2.15 A
